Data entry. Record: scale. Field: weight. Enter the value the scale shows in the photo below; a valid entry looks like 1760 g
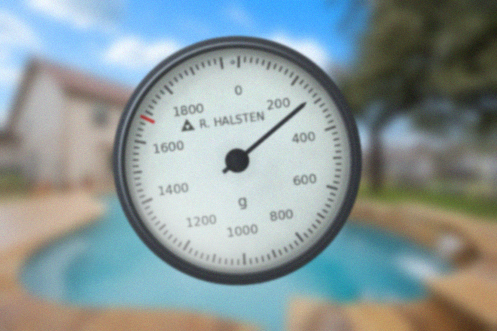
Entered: 280 g
